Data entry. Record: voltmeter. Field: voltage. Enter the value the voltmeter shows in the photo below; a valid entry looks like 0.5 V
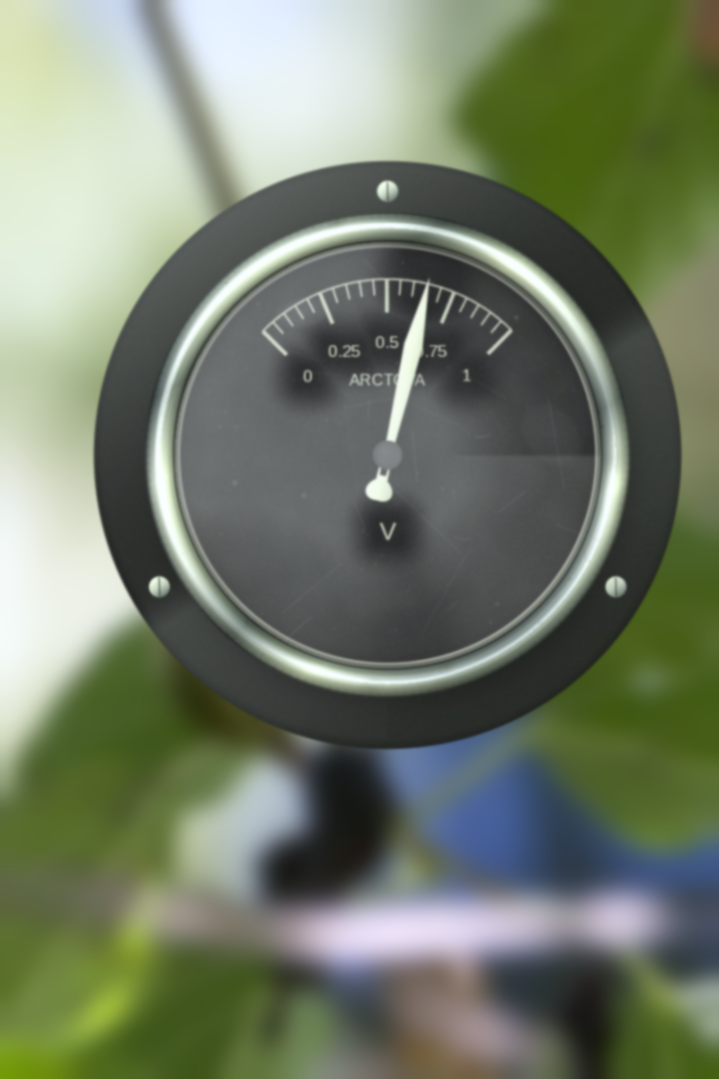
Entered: 0.65 V
